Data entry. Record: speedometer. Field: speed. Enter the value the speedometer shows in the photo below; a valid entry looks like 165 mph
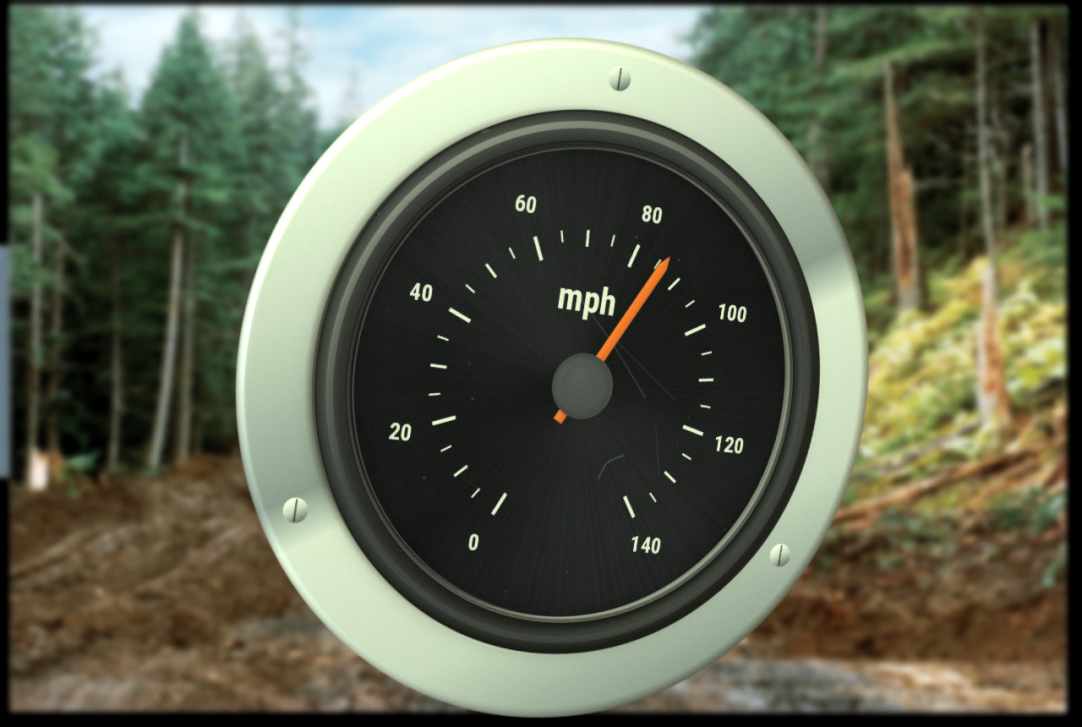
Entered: 85 mph
